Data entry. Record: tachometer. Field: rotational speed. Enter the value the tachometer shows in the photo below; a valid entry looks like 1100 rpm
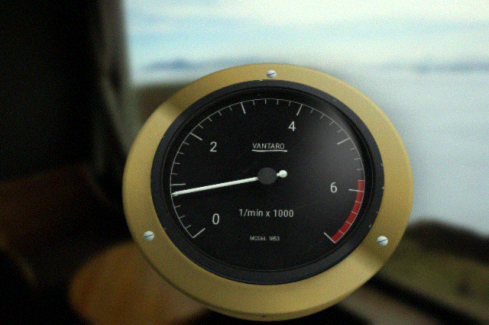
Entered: 800 rpm
